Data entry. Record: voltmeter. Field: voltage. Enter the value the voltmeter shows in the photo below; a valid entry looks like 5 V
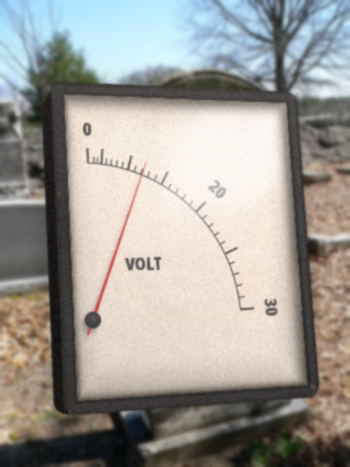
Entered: 12 V
